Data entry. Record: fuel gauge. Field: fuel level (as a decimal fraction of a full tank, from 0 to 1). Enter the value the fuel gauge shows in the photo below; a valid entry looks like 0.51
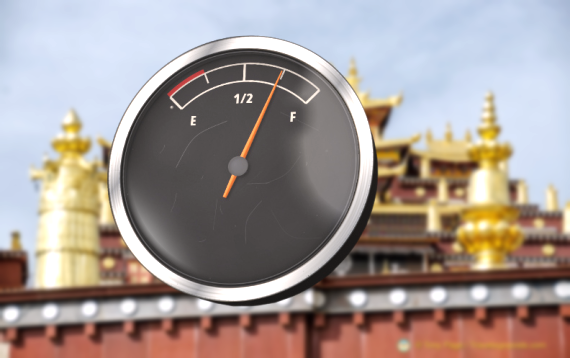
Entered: 0.75
